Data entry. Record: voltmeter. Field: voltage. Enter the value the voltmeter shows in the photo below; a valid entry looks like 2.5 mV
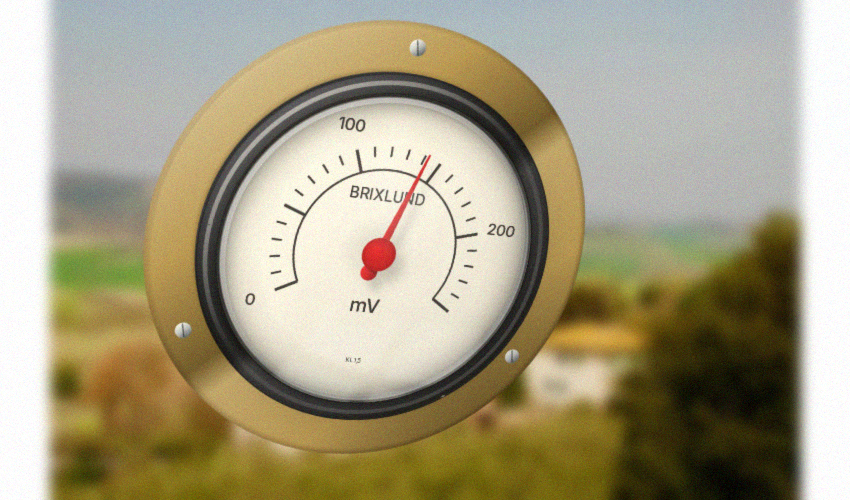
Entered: 140 mV
